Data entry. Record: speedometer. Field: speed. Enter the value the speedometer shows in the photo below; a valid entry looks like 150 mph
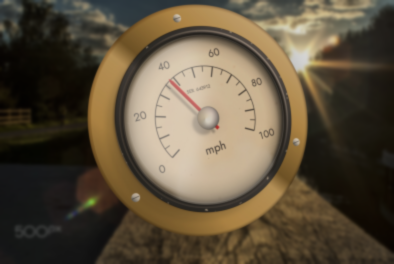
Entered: 37.5 mph
